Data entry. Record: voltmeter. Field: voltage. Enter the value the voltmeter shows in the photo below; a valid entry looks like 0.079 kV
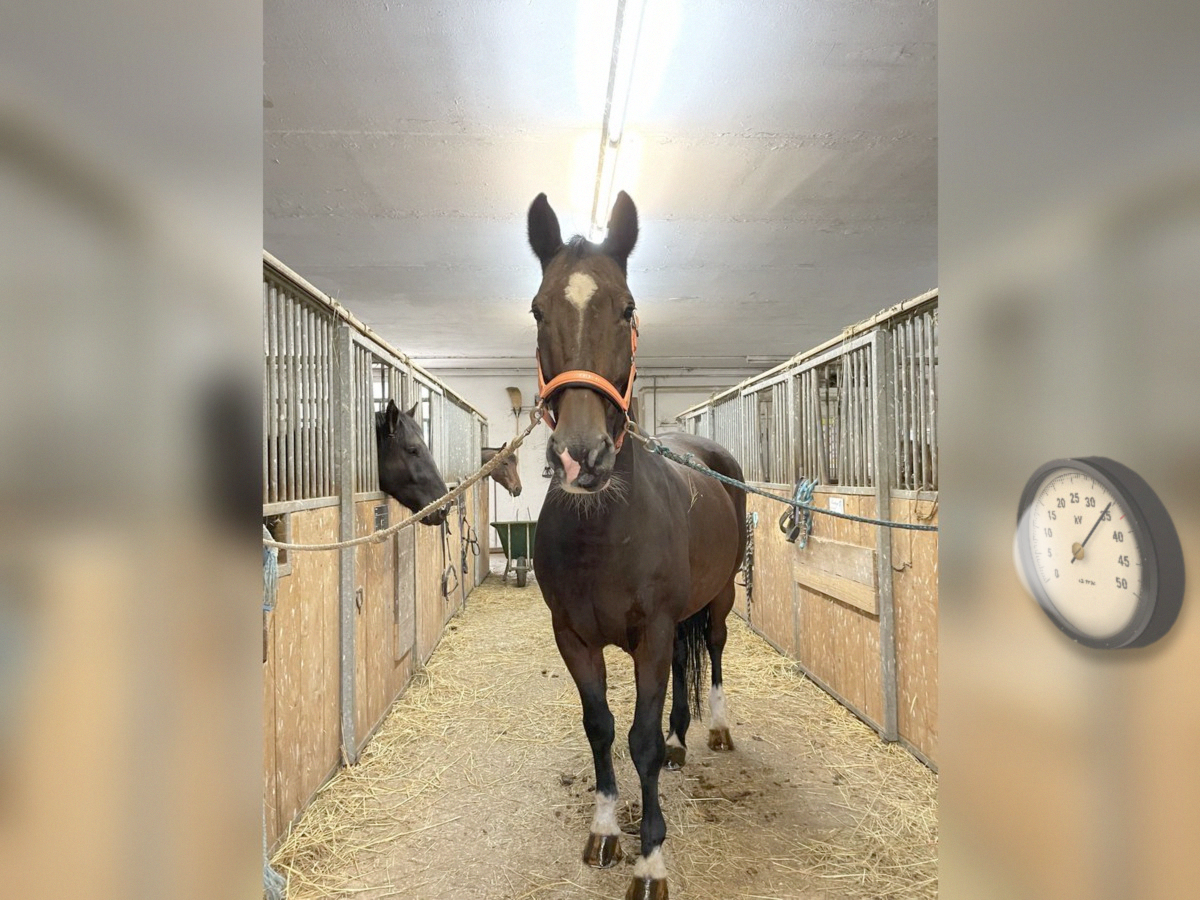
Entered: 35 kV
